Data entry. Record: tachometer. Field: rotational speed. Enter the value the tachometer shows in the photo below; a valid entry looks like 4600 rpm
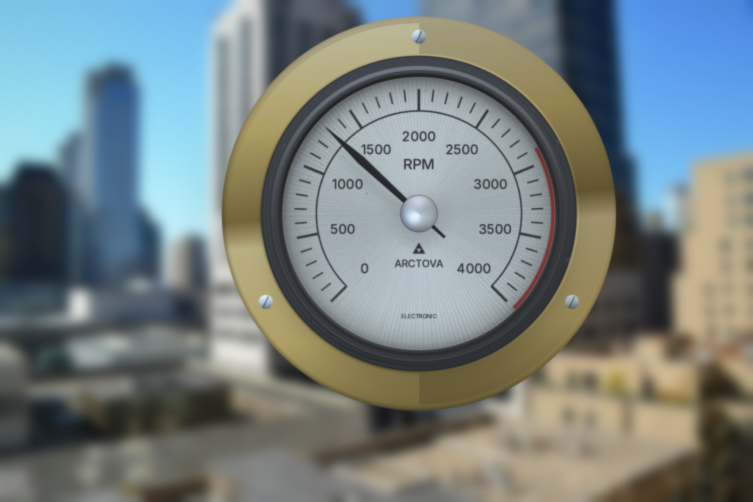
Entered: 1300 rpm
